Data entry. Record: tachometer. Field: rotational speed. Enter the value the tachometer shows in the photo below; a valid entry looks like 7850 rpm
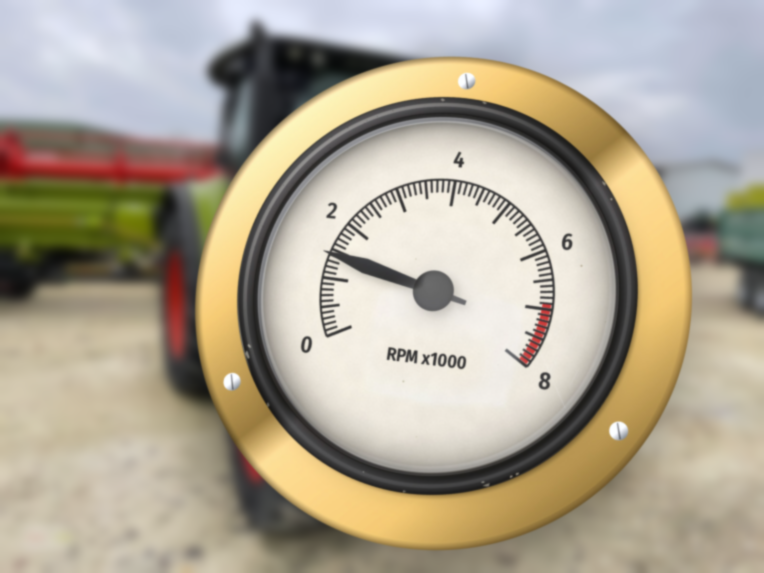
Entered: 1400 rpm
